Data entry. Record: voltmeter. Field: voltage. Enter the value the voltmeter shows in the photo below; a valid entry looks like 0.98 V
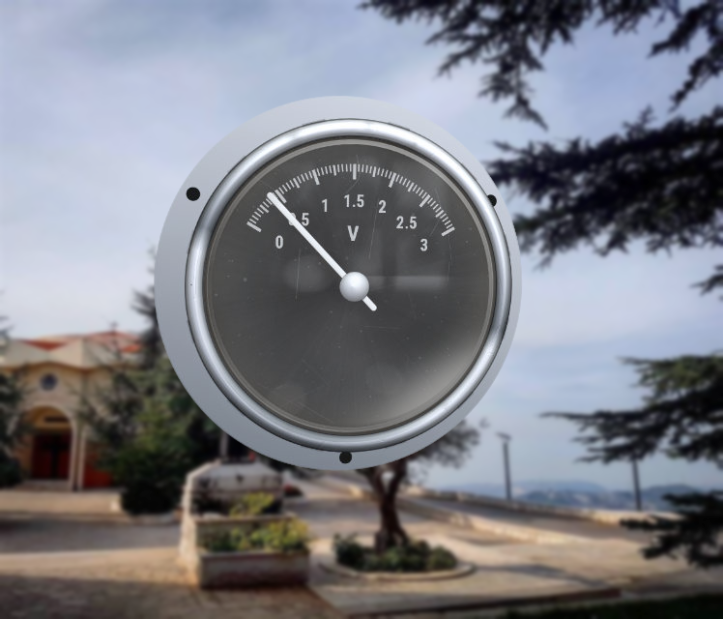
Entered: 0.4 V
